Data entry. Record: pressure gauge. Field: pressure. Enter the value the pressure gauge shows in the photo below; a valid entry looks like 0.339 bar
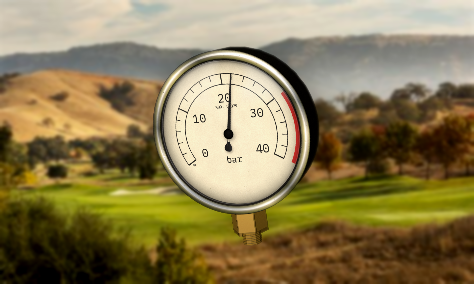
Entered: 22 bar
